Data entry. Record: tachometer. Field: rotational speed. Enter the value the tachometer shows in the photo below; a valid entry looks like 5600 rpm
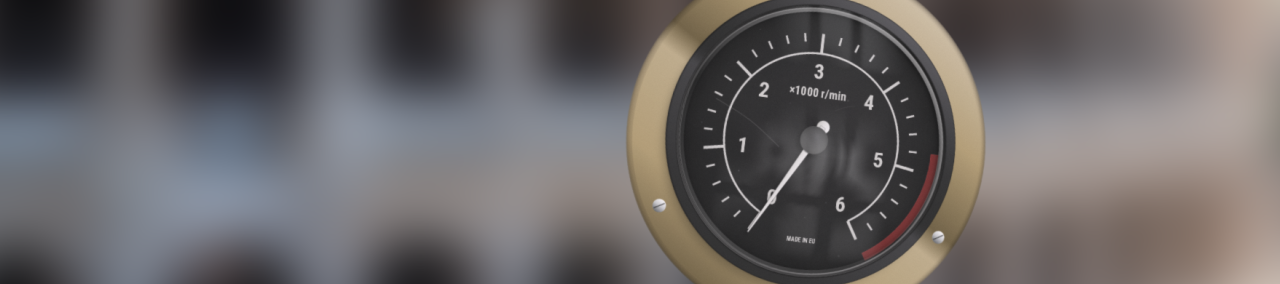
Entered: 0 rpm
